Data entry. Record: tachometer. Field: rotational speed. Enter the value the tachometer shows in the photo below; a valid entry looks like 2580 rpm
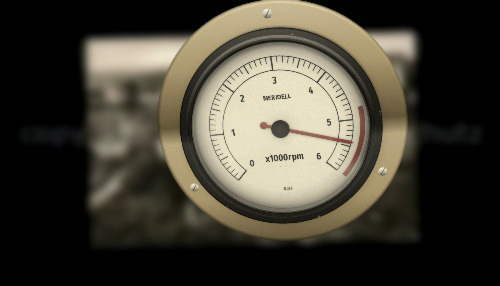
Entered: 5400 rpm
